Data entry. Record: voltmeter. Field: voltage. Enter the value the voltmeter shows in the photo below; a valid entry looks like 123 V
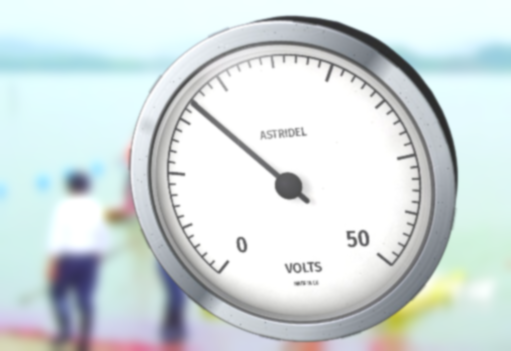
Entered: 17 V
